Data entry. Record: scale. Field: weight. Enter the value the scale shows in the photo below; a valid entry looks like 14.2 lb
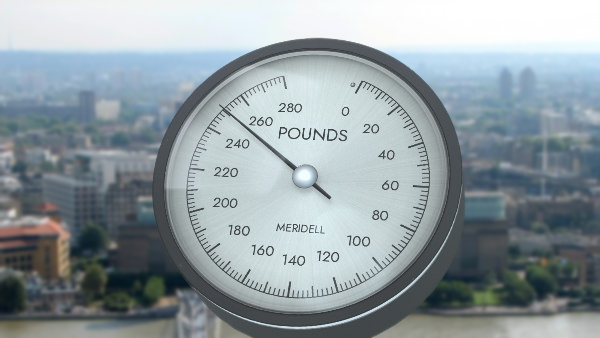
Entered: 250 lb
